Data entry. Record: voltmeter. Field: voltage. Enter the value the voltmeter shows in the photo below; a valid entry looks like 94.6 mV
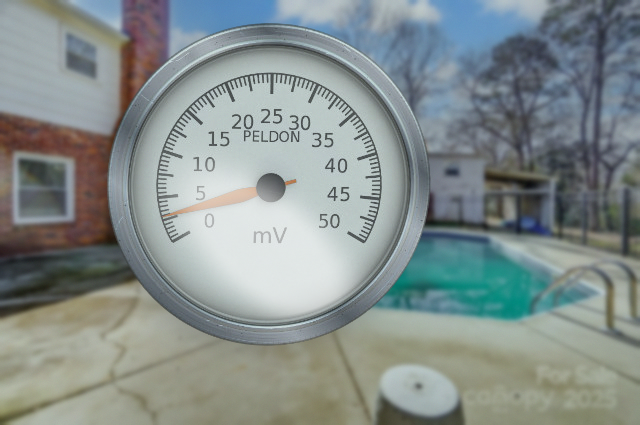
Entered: 3 mV
